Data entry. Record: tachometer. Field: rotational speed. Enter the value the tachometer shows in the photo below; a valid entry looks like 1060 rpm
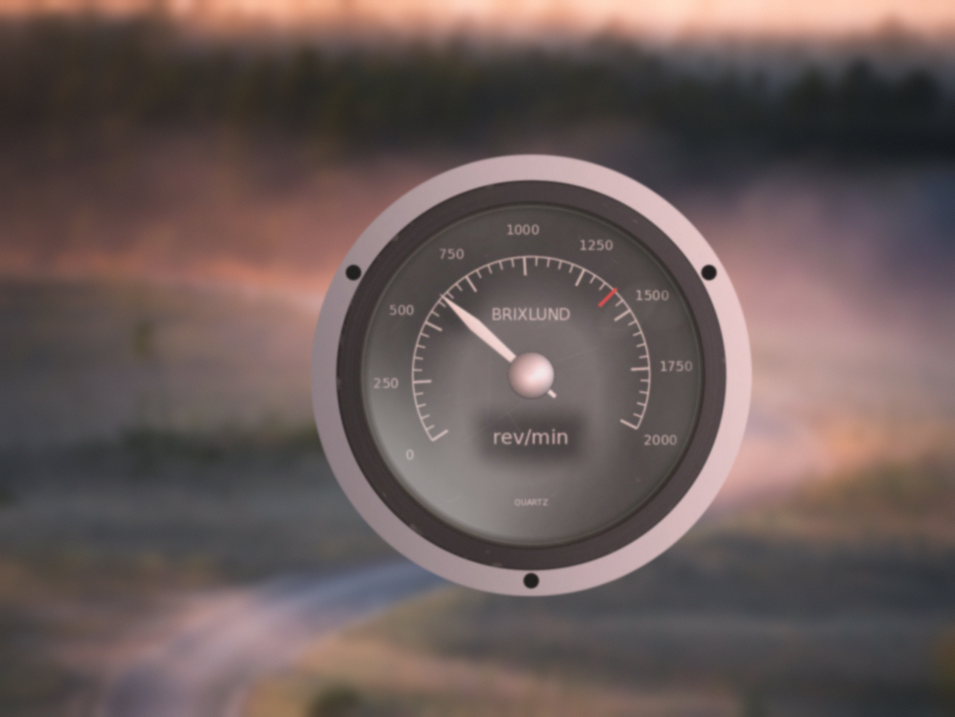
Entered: 625 rpm
